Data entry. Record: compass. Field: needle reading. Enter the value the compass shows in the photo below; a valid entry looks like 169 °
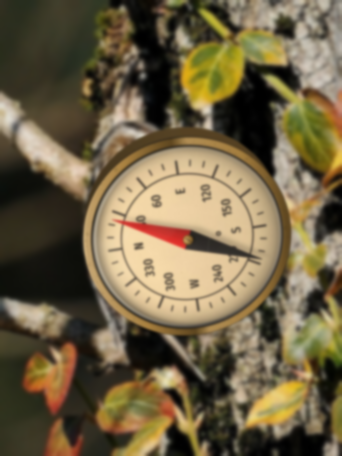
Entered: 25 °
